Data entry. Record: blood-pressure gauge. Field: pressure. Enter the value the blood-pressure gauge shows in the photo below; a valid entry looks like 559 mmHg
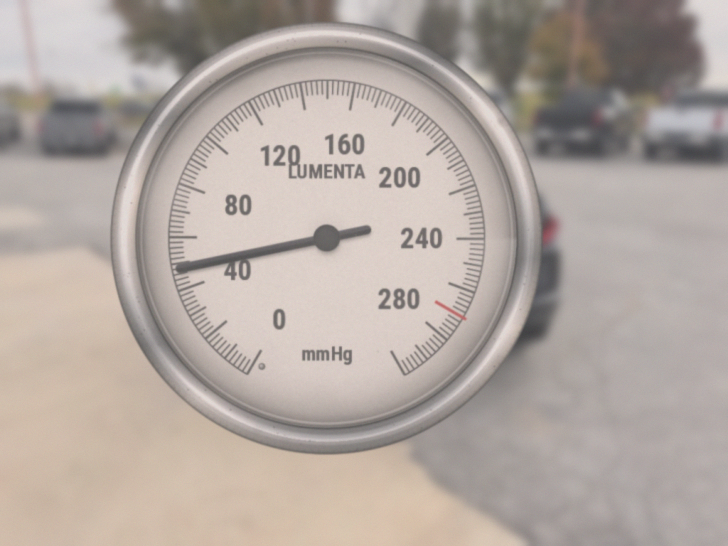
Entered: 48 mmHg
